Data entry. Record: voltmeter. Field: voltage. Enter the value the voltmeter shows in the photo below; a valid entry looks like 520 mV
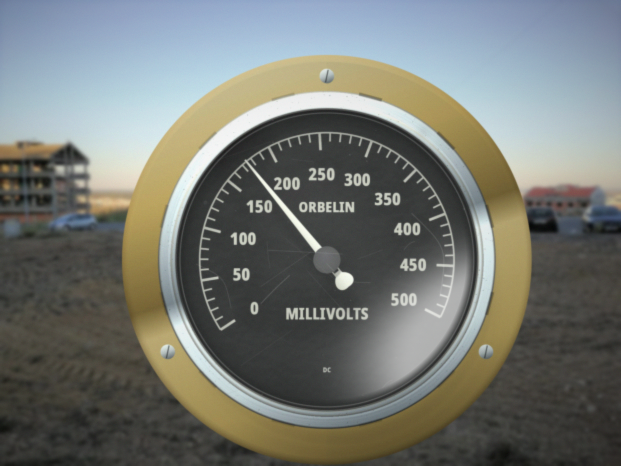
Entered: 175 mV
